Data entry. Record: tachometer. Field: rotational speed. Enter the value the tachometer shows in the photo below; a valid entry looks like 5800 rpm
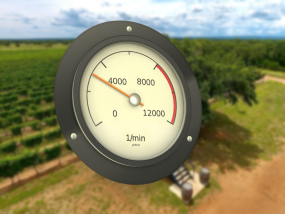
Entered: 3000 rpm
